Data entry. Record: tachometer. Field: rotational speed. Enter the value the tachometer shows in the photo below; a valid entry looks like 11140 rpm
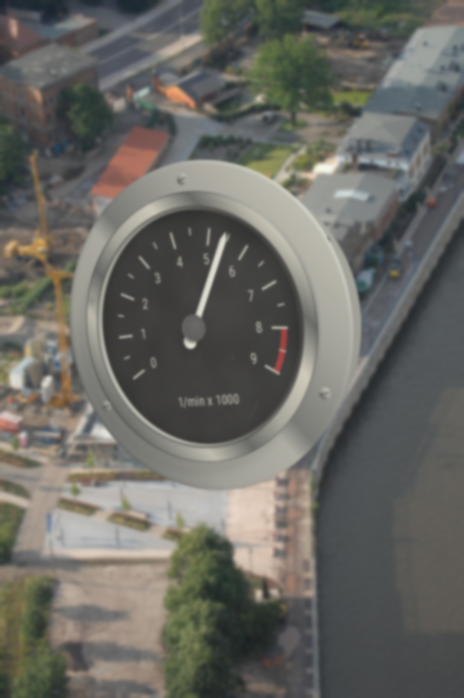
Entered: 5500 rpm
